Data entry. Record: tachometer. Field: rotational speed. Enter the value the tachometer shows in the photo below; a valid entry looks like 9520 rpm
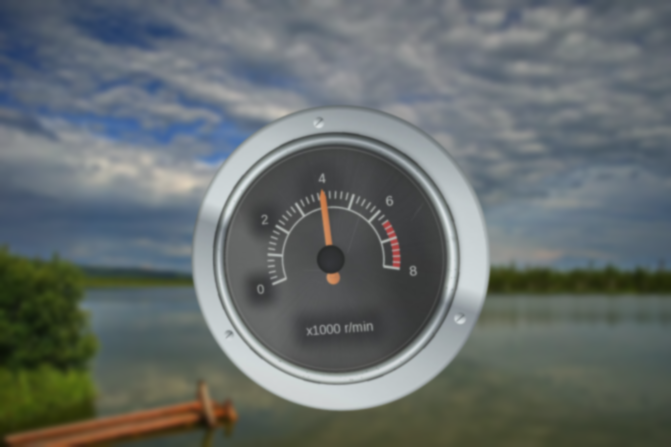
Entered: 4000 rpm
